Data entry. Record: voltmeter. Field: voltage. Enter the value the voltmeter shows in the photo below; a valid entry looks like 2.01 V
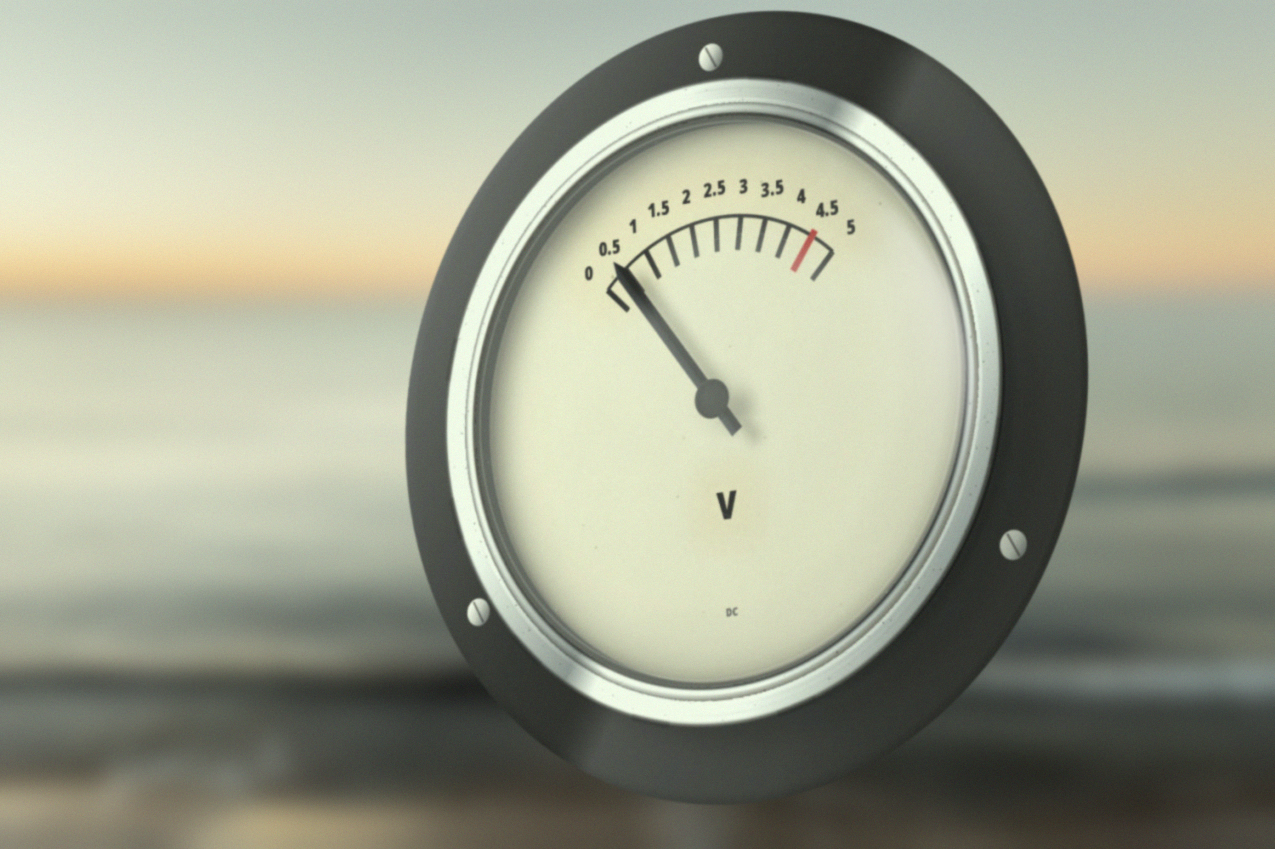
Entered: 0.5 V
